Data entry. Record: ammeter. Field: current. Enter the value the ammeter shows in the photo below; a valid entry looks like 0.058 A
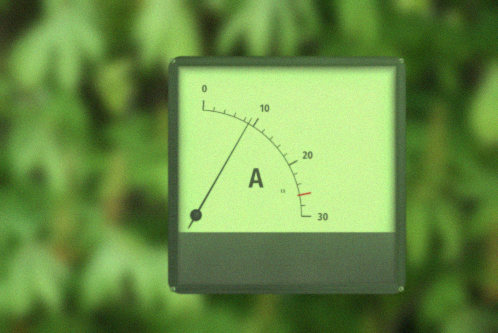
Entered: 9 A
